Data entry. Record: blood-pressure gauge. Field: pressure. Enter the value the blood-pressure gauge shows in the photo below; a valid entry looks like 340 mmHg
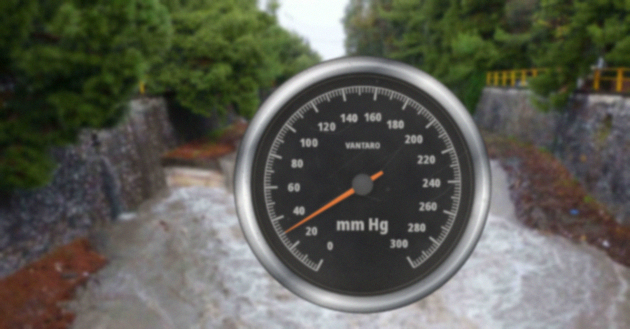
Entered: 30 mmHg
